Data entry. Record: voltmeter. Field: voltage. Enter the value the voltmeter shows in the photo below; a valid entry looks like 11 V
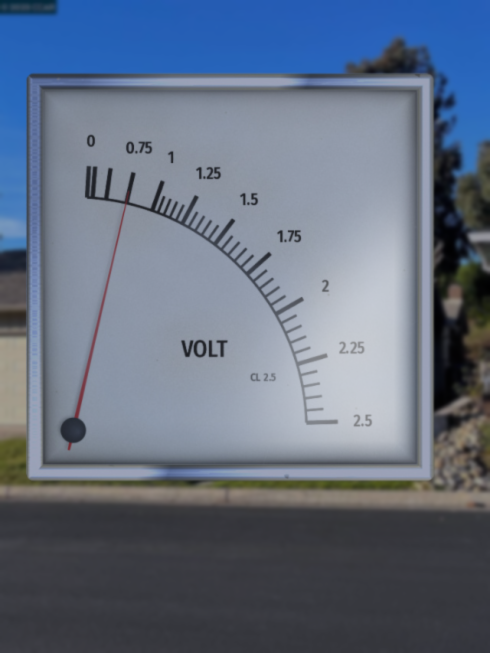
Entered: 0.75 V
